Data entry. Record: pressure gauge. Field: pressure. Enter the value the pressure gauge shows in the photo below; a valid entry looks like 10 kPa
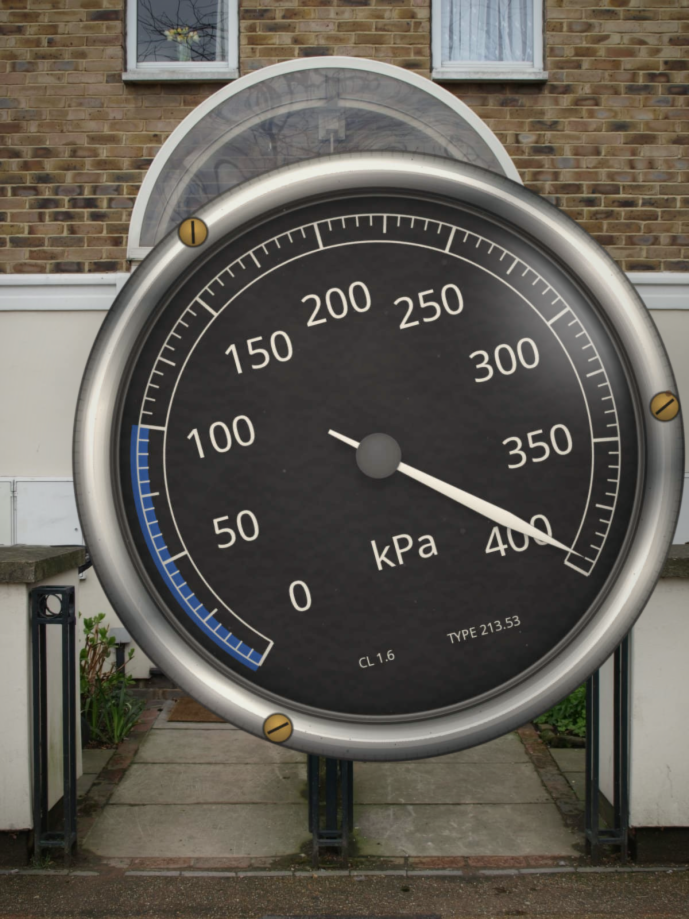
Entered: 395 kPa
